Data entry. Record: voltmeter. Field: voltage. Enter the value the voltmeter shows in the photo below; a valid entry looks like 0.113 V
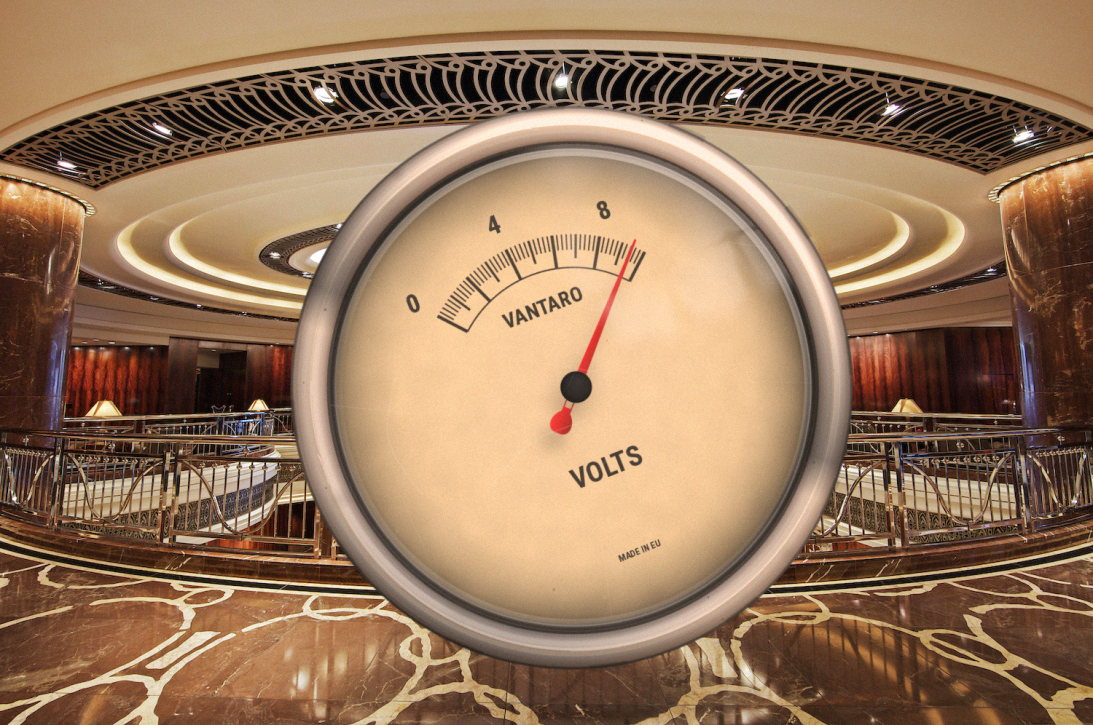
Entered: 9.4 V
